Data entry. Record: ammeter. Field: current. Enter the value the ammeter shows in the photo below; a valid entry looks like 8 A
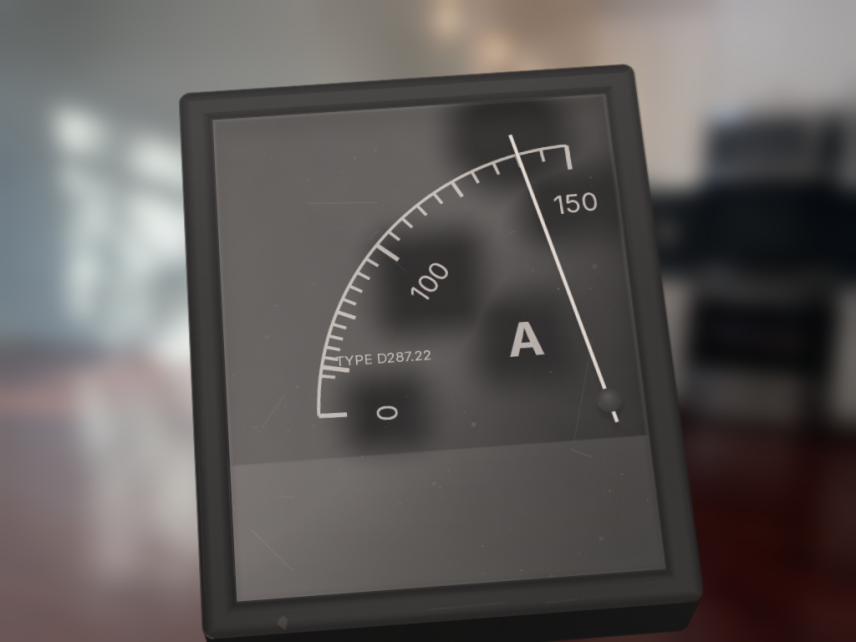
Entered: 140 A
